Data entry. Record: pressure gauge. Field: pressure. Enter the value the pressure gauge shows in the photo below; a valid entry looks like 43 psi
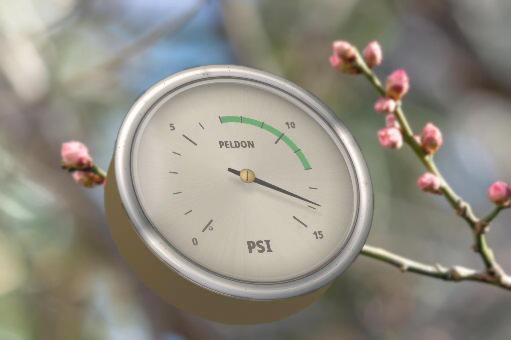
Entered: 14 psi
